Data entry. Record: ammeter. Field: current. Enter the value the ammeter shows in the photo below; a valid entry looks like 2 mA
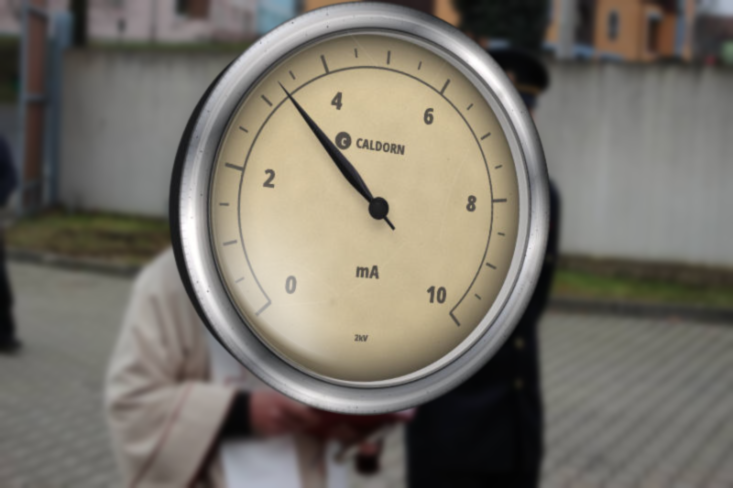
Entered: 3.25 mA
